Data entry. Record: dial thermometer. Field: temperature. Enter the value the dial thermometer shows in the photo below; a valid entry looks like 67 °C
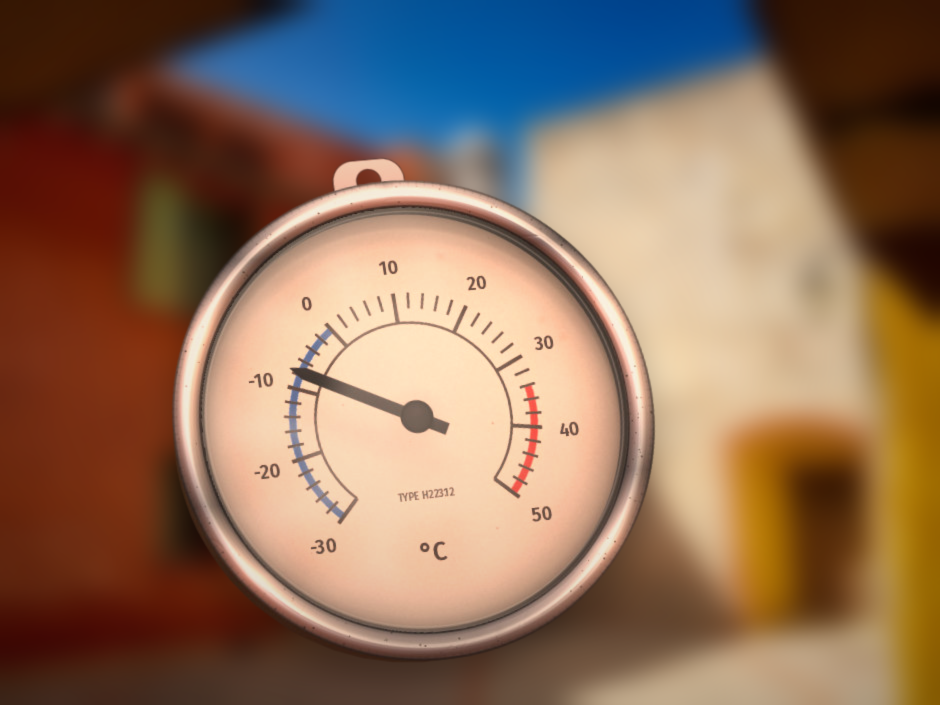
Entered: -8 °C
